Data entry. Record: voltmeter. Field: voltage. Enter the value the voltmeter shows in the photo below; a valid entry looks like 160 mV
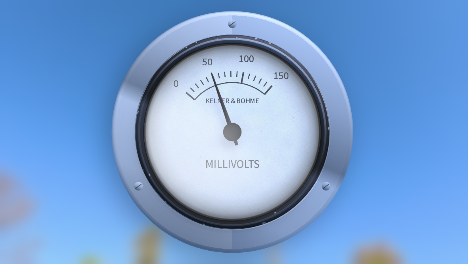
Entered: 50 mV
